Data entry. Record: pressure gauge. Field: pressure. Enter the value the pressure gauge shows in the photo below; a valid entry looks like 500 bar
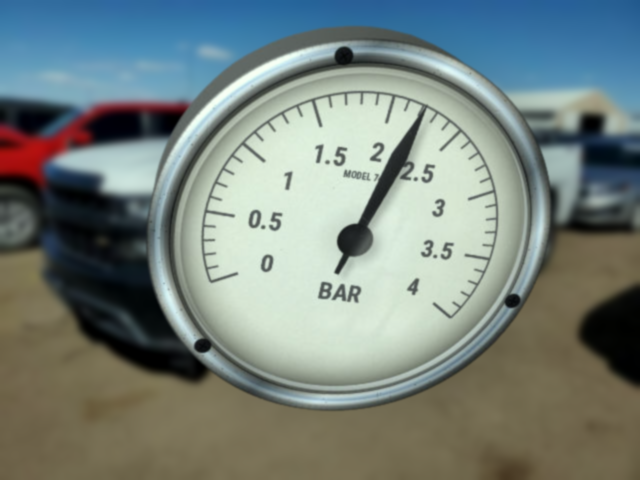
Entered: 2.2 bar
